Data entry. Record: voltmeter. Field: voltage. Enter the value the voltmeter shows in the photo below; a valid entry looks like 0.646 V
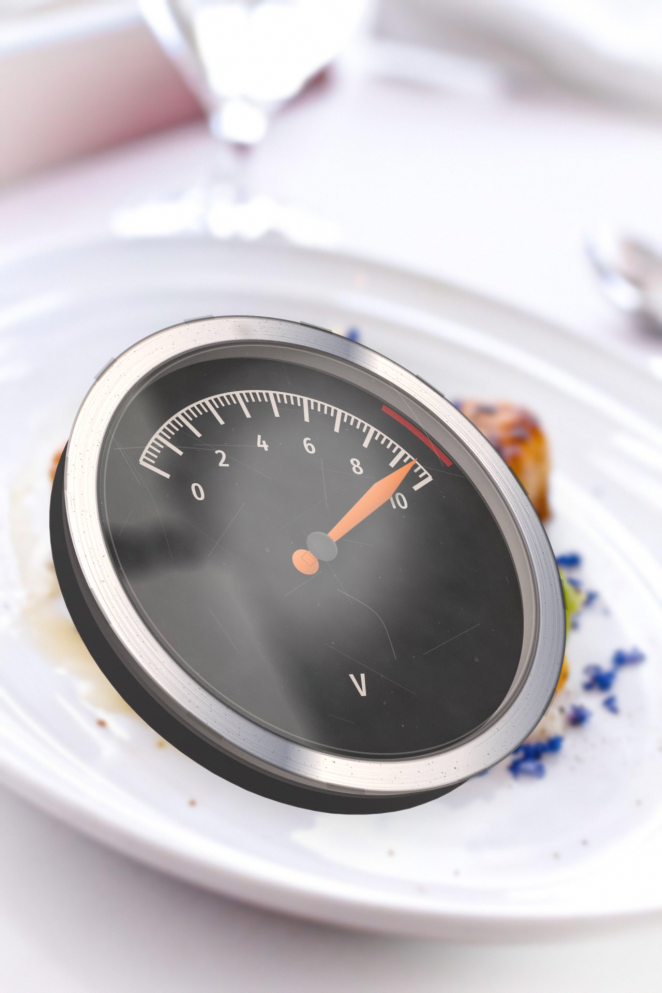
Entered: 9.4 V
